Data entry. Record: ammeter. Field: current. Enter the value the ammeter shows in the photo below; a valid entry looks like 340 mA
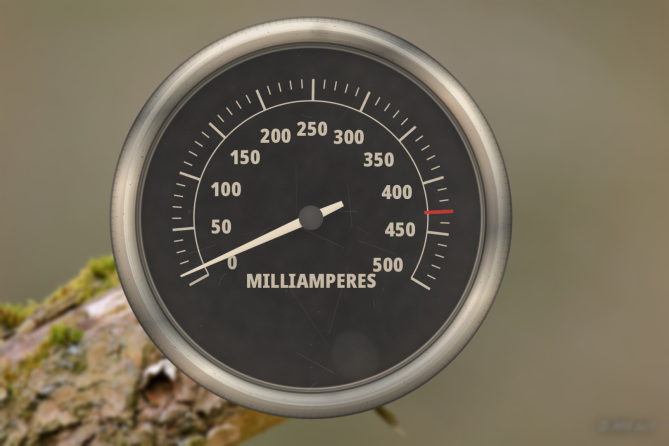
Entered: 10 mA
